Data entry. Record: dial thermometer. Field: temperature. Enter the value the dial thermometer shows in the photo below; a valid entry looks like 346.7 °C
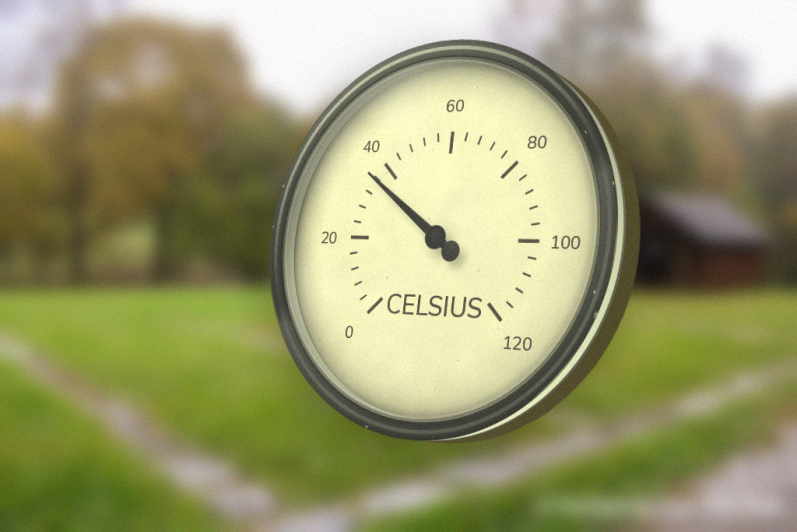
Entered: 36 °C
